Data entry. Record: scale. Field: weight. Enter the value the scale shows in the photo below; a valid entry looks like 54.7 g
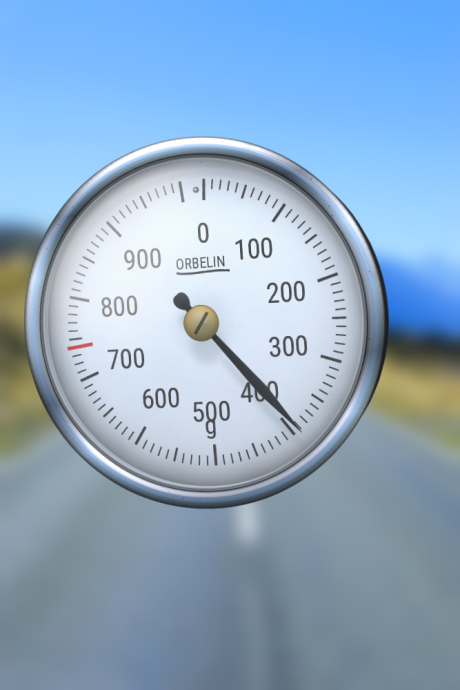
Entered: 390 g
